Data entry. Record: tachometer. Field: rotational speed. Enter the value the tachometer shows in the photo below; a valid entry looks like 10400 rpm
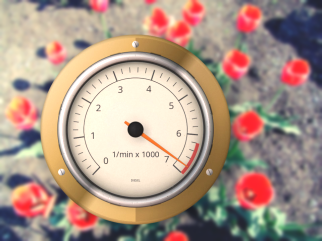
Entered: 6800 rpm
